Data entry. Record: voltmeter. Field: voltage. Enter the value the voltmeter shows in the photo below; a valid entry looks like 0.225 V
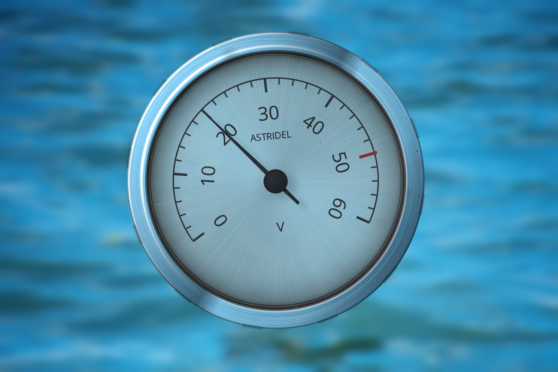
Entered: 20 V
